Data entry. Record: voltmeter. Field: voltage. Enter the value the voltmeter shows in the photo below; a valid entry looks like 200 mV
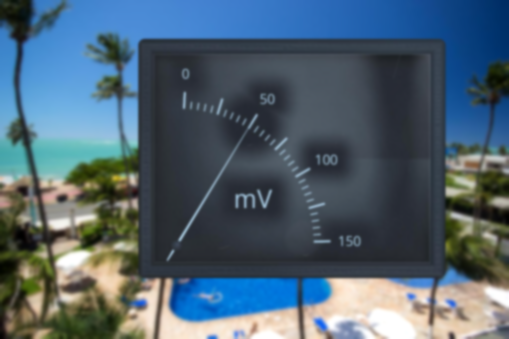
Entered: 50 mV
